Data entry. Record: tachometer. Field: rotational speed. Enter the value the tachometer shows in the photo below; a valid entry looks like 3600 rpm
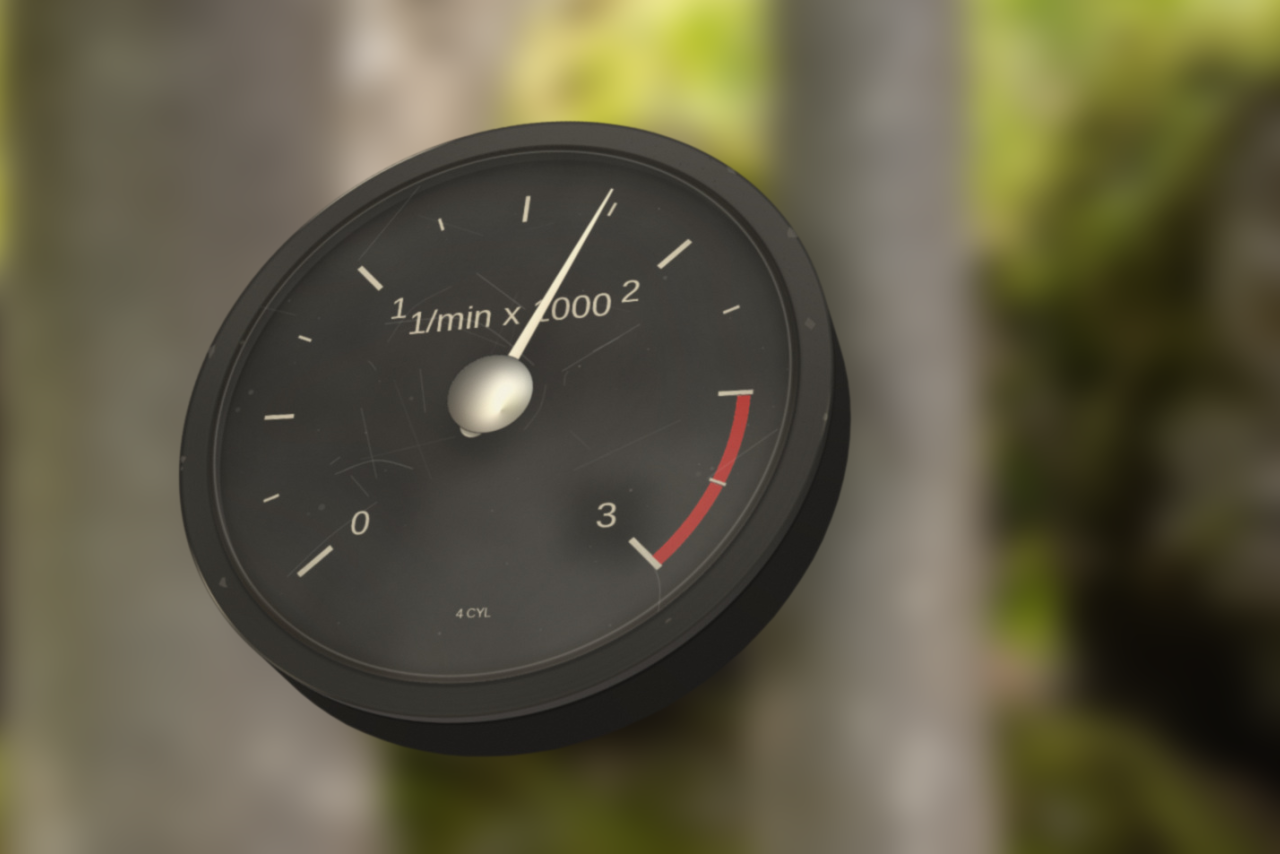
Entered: 1750 rpm
